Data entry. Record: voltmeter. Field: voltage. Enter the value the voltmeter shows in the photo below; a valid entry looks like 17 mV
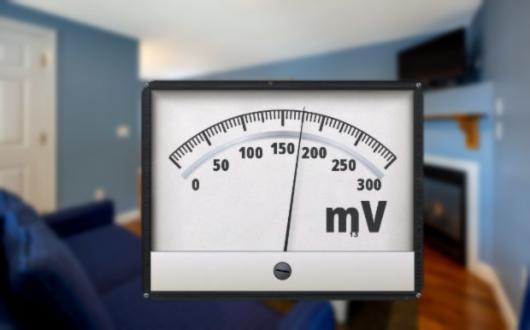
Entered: 175 mV
